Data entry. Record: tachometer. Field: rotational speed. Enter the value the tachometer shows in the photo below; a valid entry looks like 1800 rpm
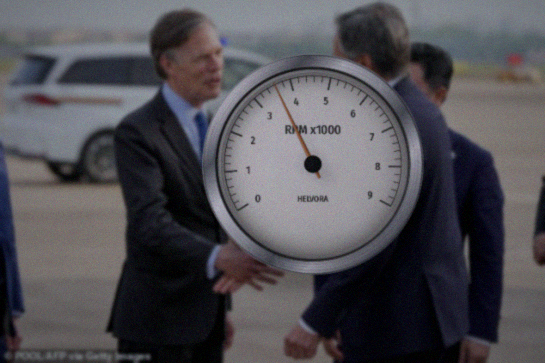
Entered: 3600 rpm
